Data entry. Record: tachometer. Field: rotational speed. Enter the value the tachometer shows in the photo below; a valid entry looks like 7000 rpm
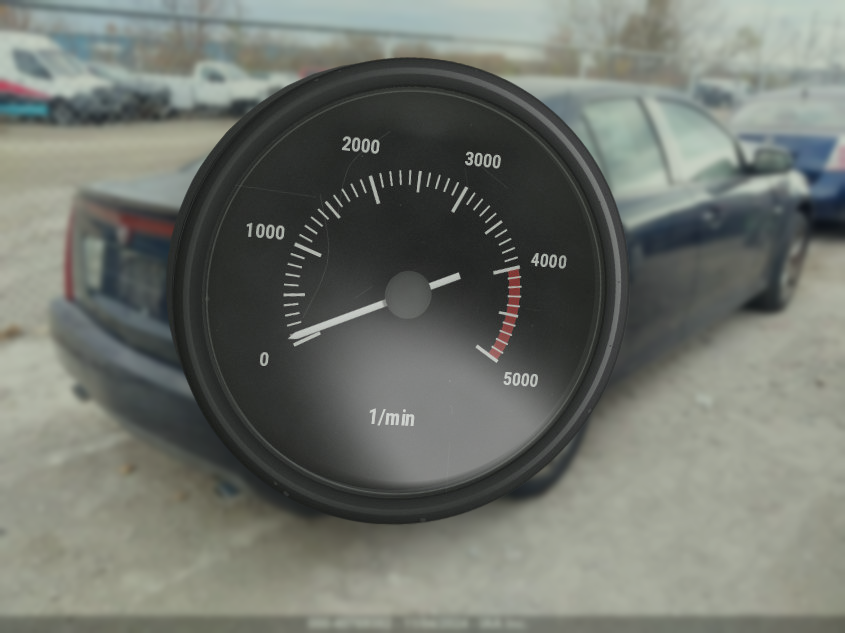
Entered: 100 rpm
